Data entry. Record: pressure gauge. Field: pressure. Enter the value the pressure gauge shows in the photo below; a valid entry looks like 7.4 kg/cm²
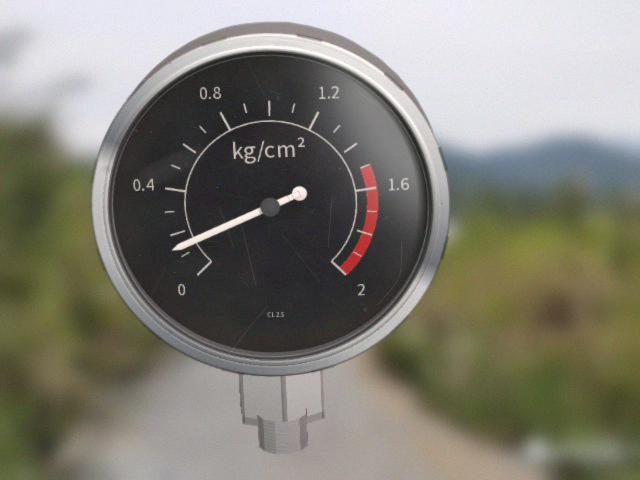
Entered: 0.15 kg/cm²
